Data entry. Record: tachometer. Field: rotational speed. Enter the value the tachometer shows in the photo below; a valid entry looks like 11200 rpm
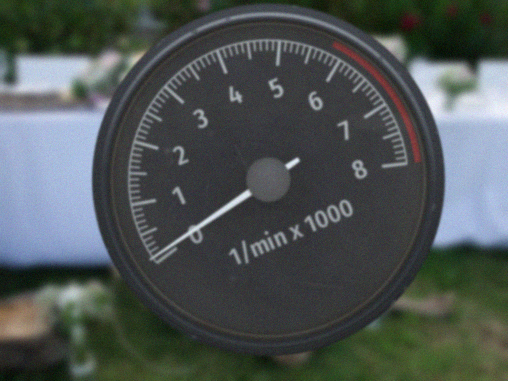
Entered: 100 rpm
